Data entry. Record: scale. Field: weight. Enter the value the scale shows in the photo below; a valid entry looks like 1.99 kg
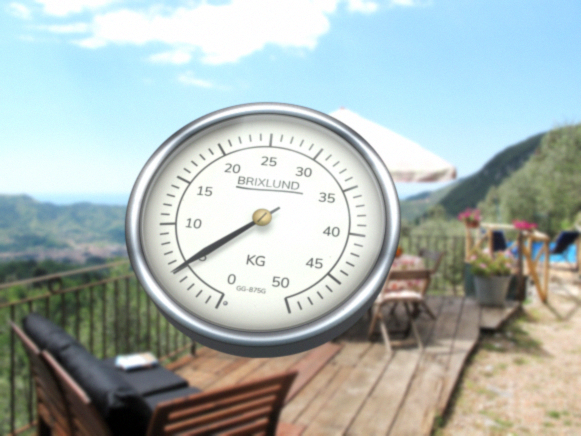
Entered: 5 kg
